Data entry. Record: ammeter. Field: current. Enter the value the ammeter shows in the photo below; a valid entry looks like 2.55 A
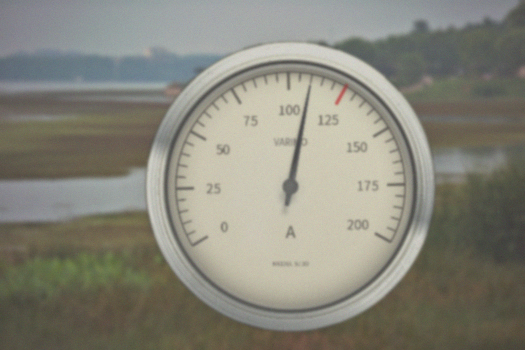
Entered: 110 A
